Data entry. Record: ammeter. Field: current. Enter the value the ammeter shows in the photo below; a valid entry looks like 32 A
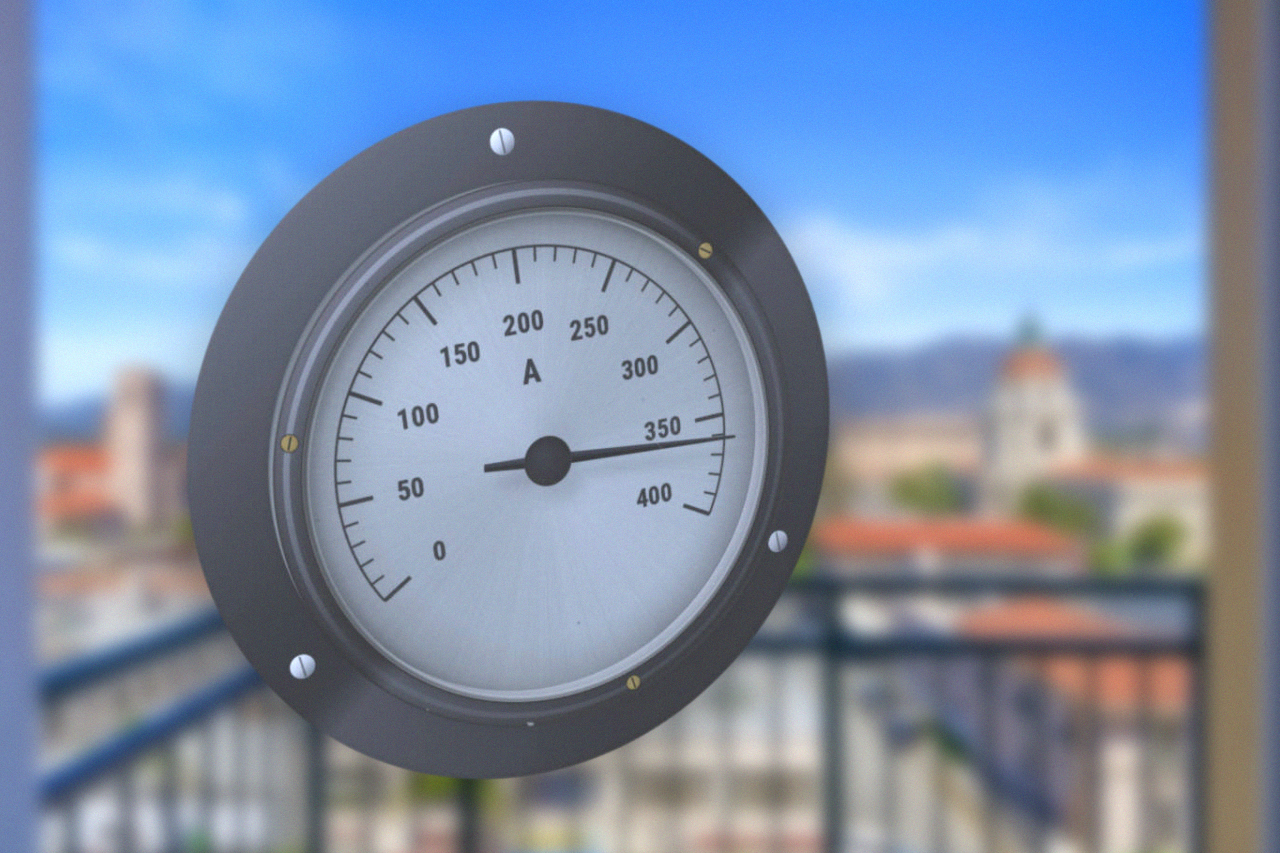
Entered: 360 A
